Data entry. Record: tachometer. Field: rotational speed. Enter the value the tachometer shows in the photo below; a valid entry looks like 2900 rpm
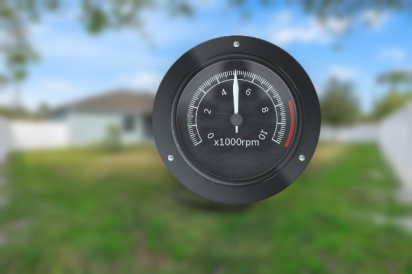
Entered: 5000 rpm
